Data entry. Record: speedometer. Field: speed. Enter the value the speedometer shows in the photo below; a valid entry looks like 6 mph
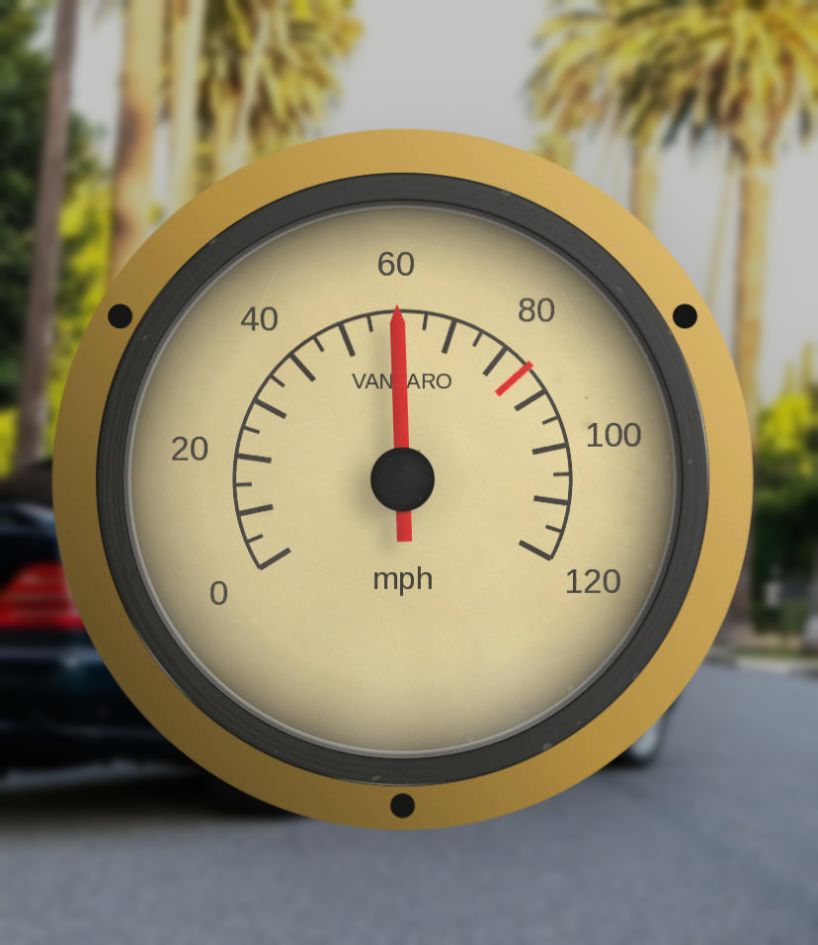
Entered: 60 mph
